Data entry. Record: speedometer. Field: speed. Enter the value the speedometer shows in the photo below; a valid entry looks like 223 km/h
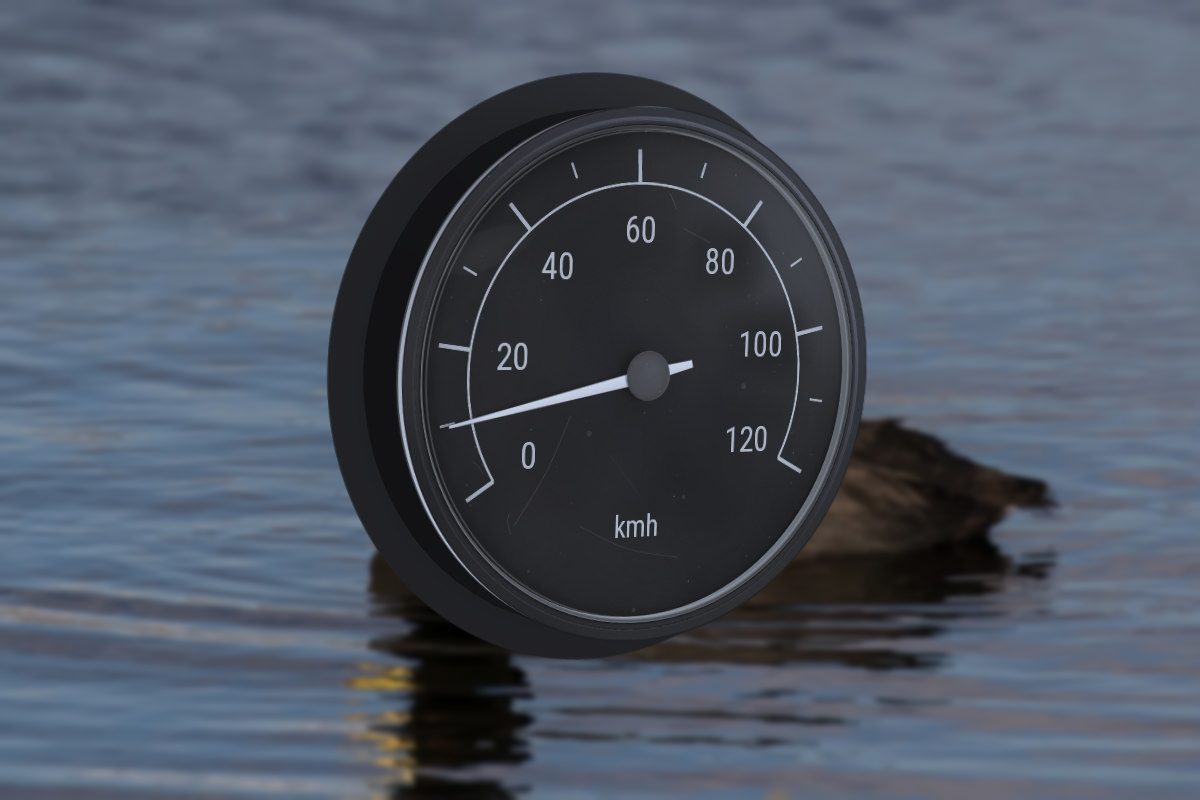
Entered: 10 km/h
